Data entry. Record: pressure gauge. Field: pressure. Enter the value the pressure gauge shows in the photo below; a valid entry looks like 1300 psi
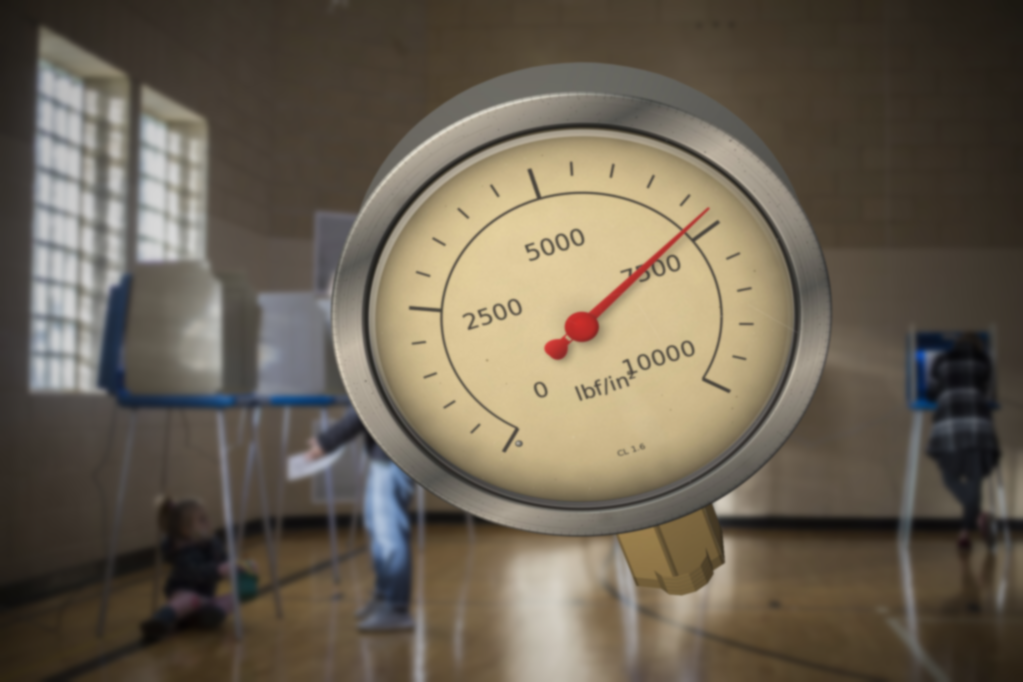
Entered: 7250 psi
